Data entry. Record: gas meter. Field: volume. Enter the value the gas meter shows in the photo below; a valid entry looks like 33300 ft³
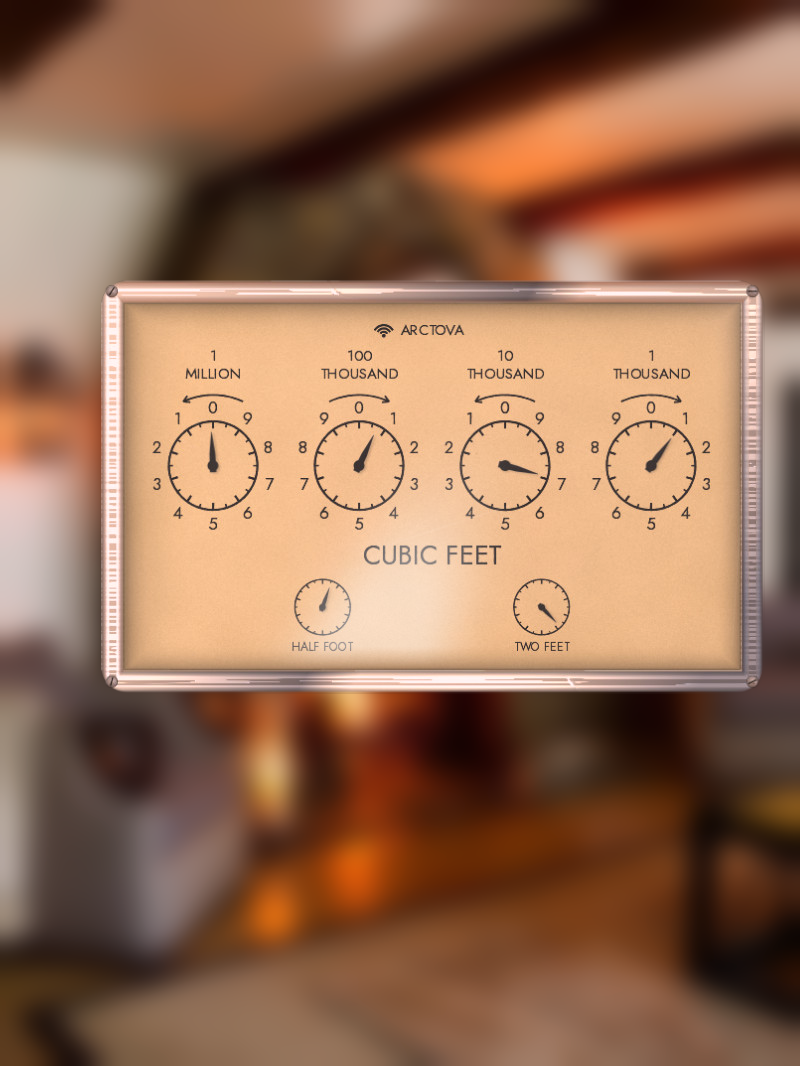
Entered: 7100 ft³
